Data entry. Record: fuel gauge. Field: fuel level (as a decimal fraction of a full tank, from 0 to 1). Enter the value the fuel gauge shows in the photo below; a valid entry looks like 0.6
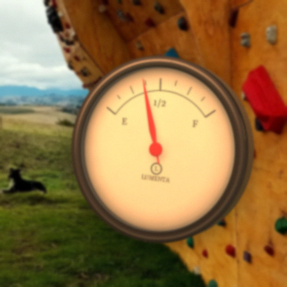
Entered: 0.375
